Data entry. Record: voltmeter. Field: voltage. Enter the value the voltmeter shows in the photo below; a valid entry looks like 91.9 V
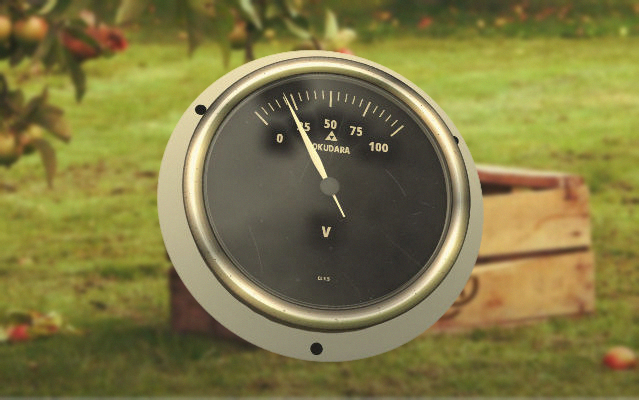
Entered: 20 V
